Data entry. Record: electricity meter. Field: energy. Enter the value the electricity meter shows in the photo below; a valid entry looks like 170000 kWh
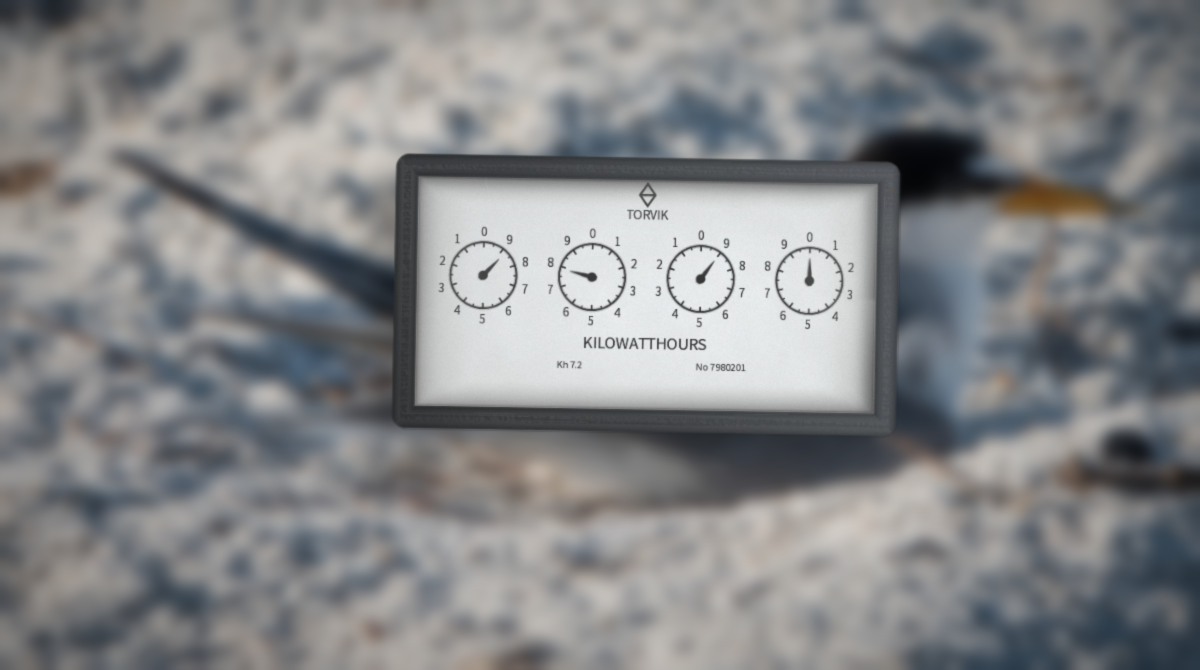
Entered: 8790 kWh
